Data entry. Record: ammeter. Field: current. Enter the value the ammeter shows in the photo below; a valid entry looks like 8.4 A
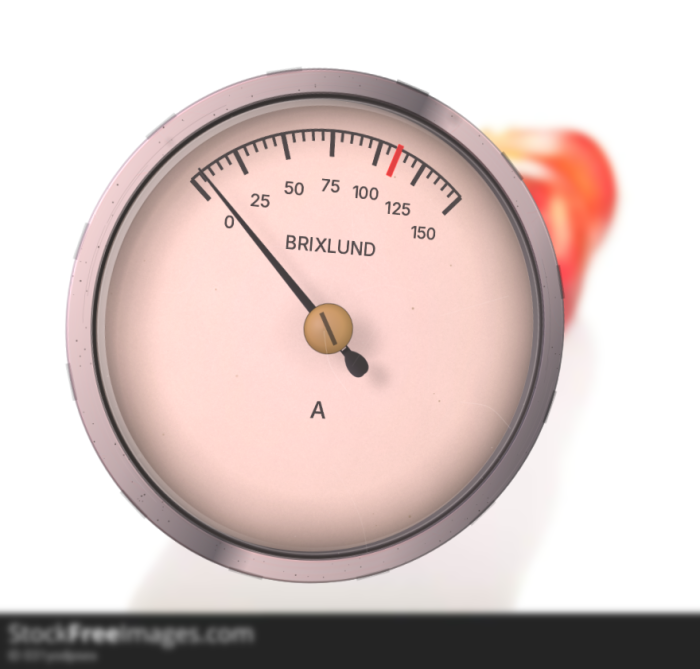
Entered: 5 A
